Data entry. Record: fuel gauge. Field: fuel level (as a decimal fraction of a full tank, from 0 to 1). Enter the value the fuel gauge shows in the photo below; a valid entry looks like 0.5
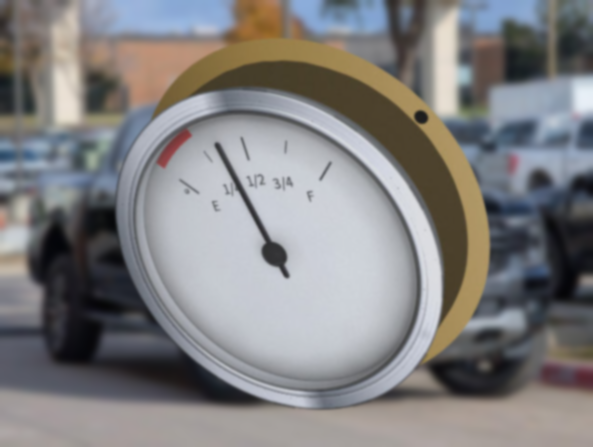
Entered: 0.375
